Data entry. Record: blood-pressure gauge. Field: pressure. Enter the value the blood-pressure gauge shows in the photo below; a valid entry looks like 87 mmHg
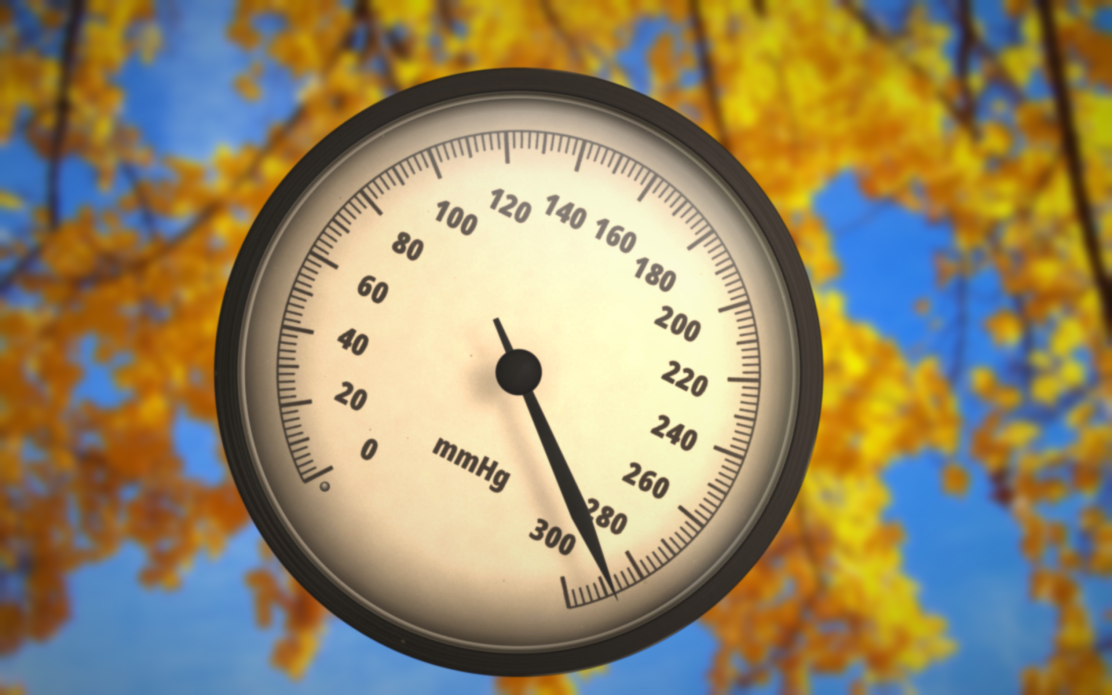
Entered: 288 mmHg
